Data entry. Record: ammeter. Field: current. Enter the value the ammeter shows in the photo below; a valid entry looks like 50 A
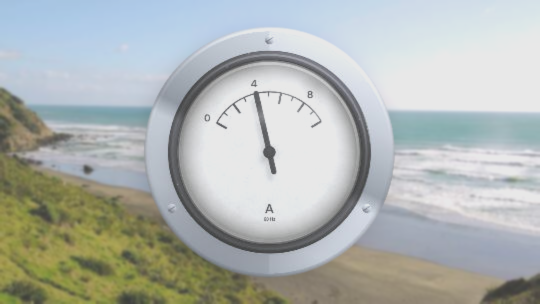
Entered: 4 A
